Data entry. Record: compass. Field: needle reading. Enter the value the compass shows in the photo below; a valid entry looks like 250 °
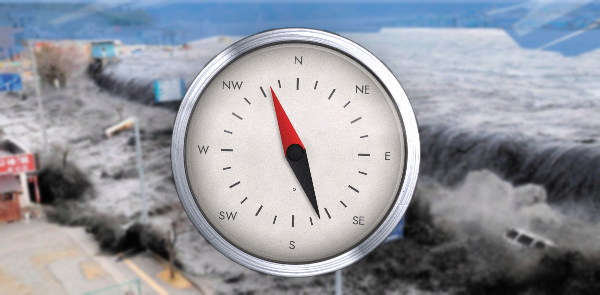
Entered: 337.5 °
